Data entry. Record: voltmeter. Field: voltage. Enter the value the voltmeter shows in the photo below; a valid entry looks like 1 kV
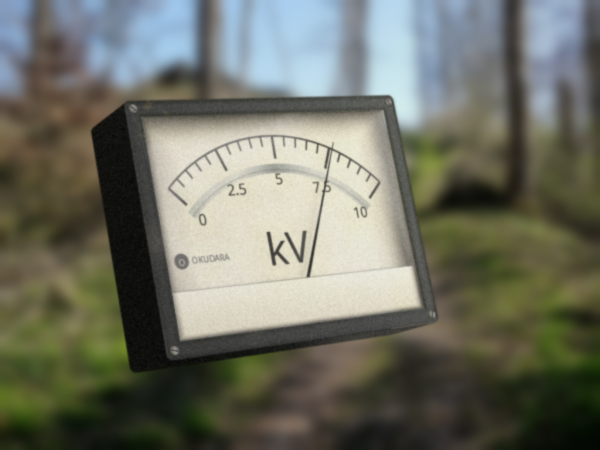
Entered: 7.5 kV
